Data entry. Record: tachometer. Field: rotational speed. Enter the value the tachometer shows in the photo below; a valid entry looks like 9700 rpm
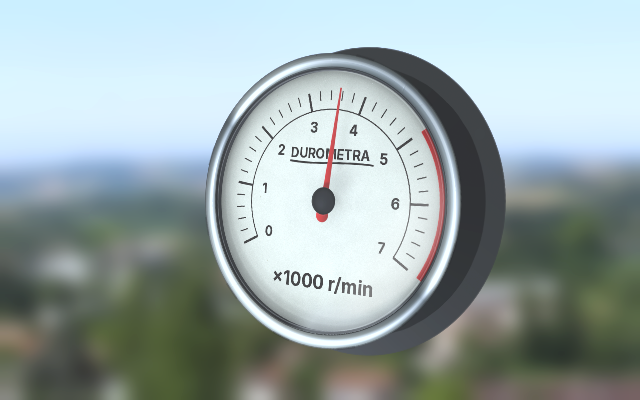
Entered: 3600 rpm
